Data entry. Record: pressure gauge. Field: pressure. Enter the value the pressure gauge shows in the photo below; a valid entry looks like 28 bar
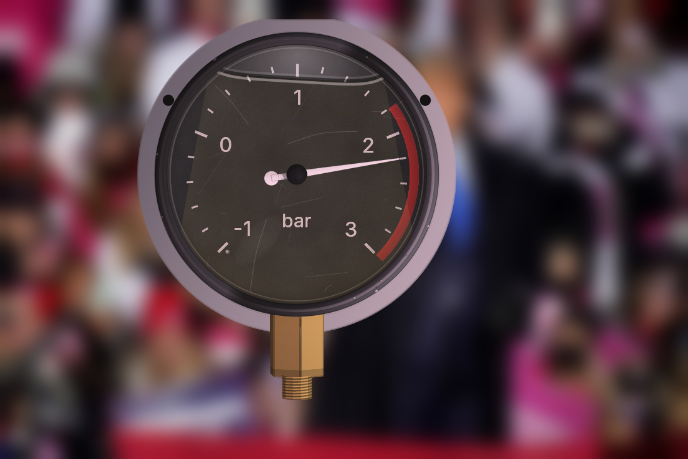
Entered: 2.2 bar
